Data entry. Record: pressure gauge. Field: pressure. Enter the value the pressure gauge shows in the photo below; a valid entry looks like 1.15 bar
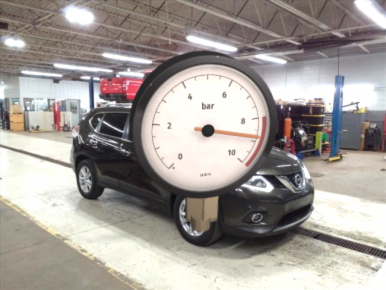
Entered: 8.75 bar
